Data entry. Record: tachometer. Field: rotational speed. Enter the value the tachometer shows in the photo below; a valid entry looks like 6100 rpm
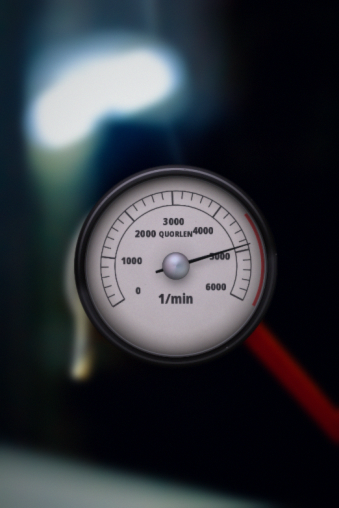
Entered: 4900 rpm
